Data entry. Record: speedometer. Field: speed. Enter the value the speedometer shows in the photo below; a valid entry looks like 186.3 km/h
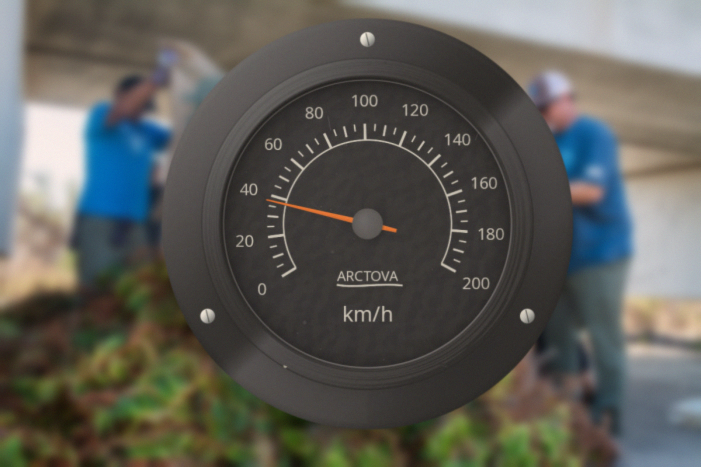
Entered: 37.5 km/h
